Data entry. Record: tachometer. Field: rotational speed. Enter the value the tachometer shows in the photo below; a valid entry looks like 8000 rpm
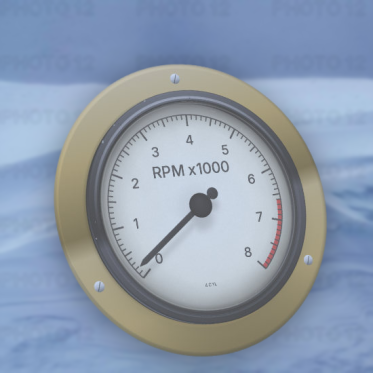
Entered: 200 rpm
